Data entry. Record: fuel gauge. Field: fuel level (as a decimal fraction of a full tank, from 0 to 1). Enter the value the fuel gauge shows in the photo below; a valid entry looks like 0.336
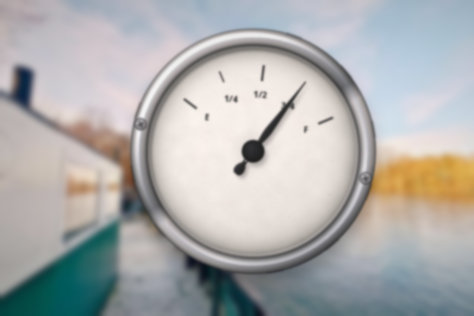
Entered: 0.75
